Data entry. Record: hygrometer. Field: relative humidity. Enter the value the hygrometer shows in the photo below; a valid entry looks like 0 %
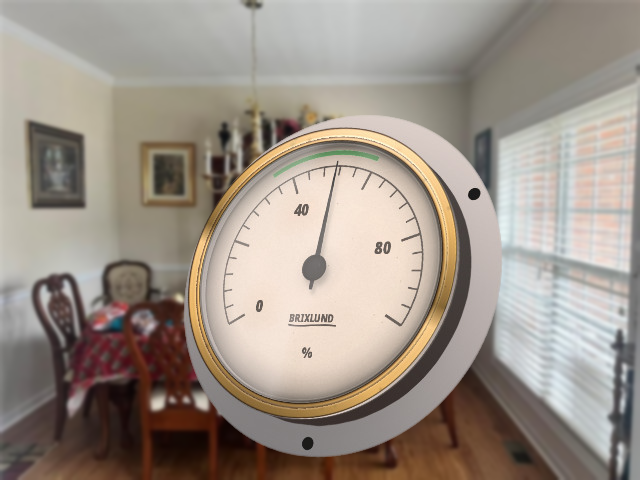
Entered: 52 %
